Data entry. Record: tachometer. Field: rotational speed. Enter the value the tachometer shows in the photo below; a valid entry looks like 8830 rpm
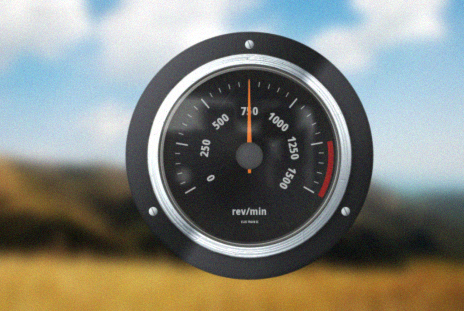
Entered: 750 rpm
